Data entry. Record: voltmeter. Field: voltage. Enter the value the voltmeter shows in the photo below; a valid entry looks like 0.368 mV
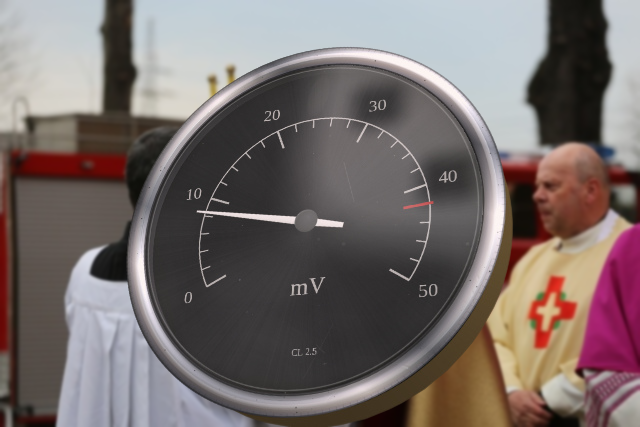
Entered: 8 mV
